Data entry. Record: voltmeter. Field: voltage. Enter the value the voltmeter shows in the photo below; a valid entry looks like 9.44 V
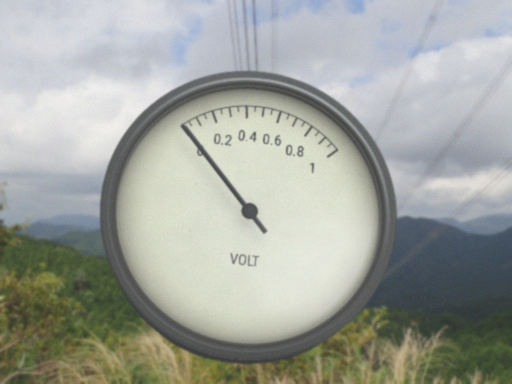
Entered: 0 V
